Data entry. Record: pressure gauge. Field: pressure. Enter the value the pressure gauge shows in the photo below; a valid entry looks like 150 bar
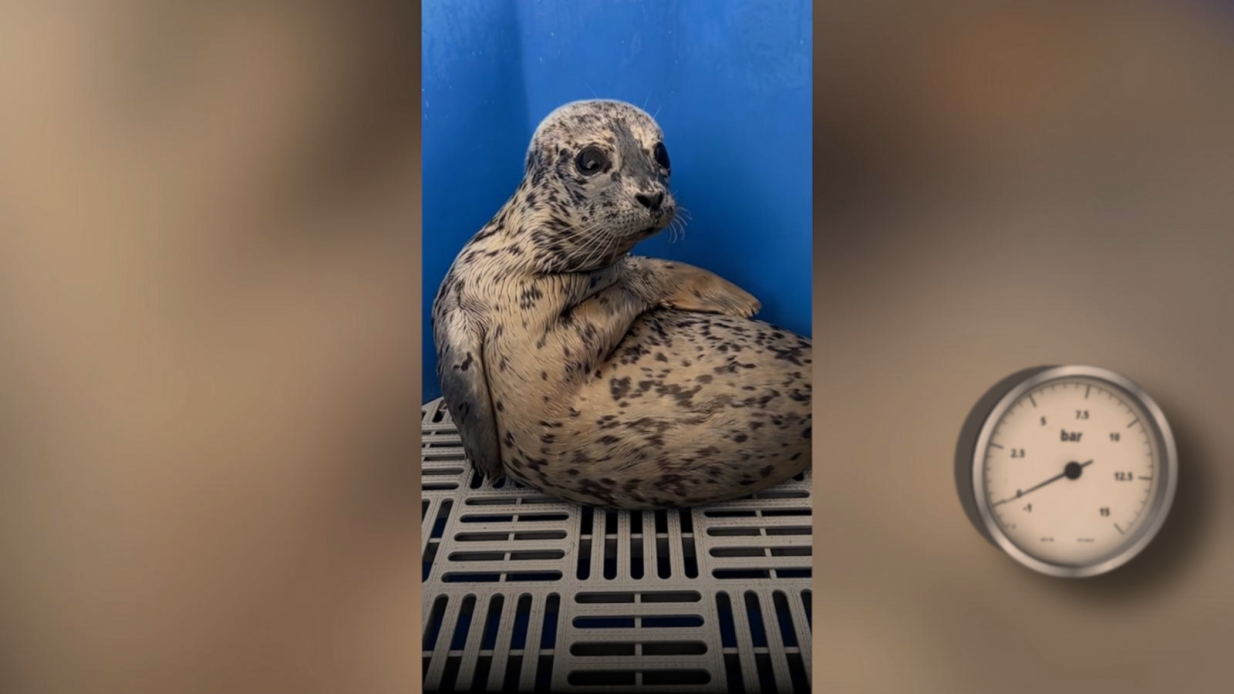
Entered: 0 bar
